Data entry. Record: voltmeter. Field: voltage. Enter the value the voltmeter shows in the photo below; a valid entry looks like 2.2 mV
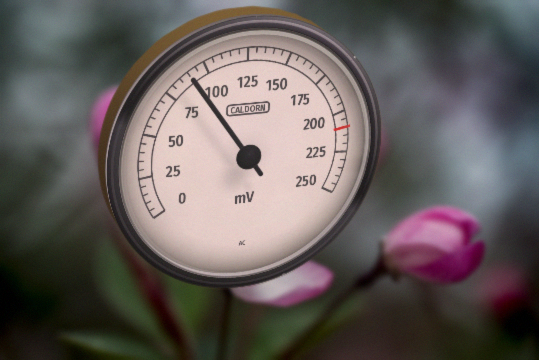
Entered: 90 mV
